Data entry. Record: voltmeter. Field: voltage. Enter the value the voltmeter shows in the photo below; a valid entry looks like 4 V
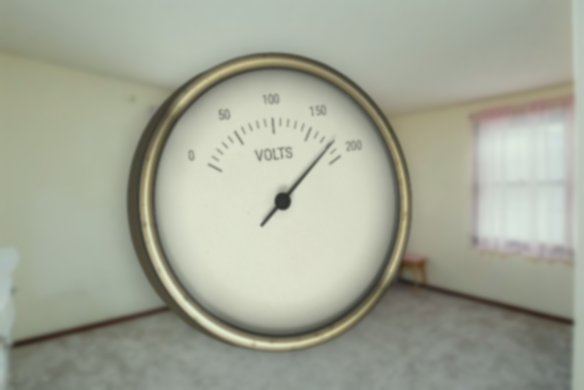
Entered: 180 V
